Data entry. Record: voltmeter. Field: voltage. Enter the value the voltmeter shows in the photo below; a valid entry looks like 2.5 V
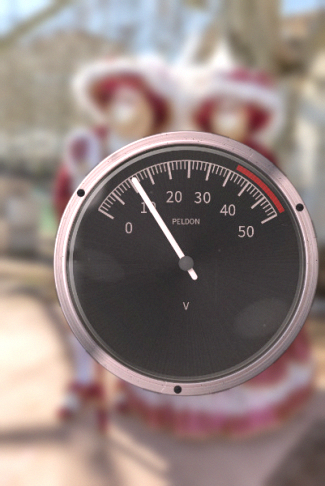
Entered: 11 V
